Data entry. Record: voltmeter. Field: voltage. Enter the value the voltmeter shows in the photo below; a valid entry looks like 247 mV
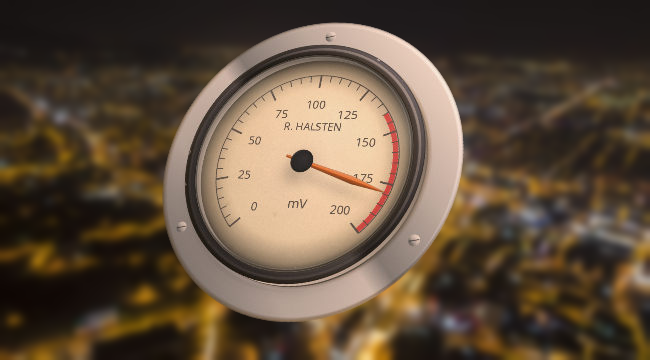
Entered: 180 mV
